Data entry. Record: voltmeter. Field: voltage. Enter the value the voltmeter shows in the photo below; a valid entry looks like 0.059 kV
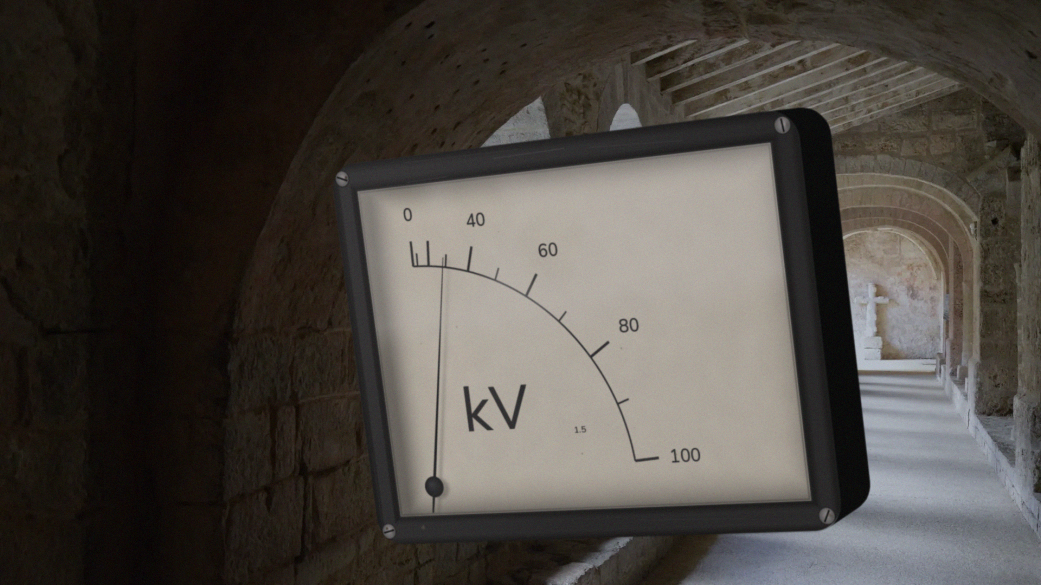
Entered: 30 kV
